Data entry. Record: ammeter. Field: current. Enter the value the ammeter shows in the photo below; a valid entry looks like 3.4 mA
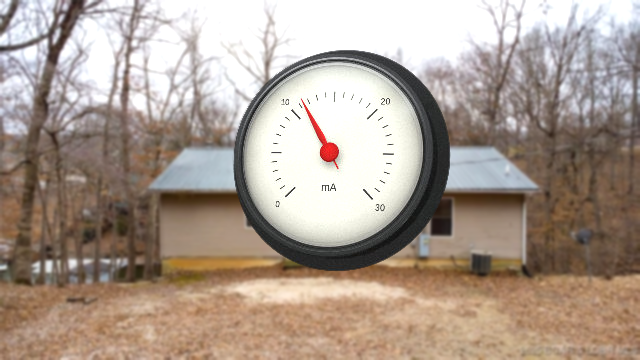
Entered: 11.5 mA
